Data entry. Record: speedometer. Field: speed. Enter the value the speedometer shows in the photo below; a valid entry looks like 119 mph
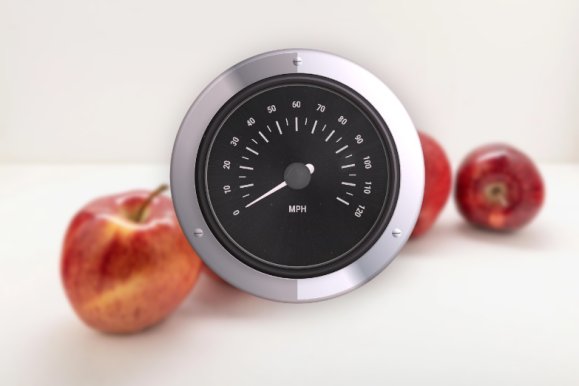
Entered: 0 mph
